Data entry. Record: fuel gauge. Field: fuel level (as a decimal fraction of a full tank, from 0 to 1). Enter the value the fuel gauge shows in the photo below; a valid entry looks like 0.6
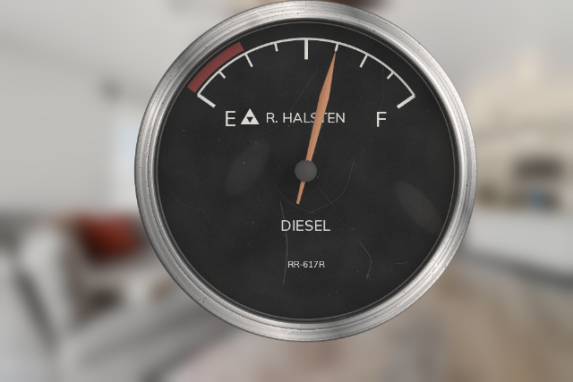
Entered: 0.625
